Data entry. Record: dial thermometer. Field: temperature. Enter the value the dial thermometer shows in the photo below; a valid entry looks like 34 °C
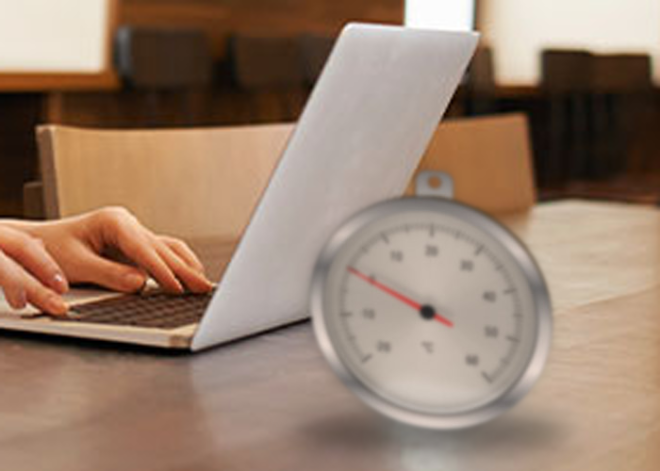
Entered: 0 °C
